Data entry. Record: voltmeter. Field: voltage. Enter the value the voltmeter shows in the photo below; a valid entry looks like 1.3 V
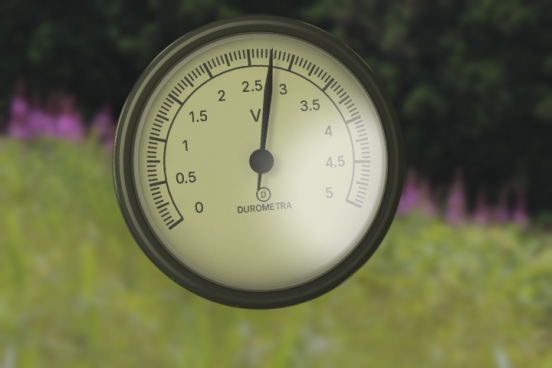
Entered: 2.75 V
